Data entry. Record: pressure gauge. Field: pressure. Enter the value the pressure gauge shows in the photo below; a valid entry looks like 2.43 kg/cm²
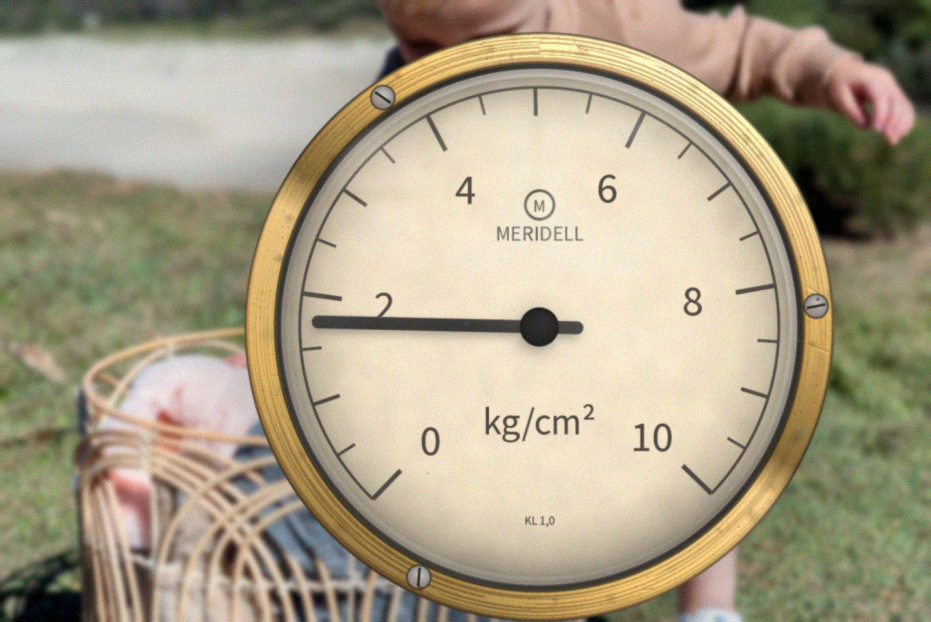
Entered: 1.75 kg/cm²
